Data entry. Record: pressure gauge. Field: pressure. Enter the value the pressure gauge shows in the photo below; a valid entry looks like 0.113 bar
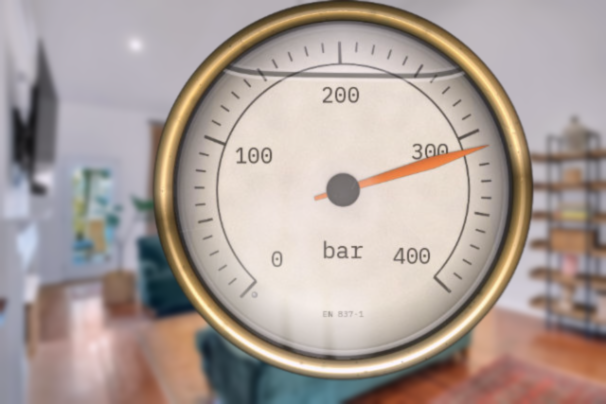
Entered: 310 bar
